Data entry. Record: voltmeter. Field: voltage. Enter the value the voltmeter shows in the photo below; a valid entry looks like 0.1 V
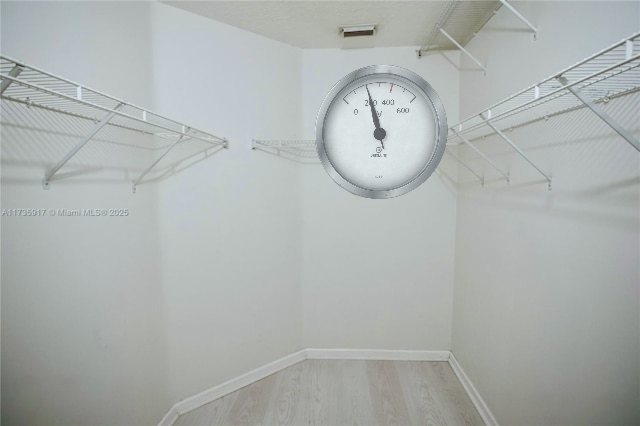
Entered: 200 V
